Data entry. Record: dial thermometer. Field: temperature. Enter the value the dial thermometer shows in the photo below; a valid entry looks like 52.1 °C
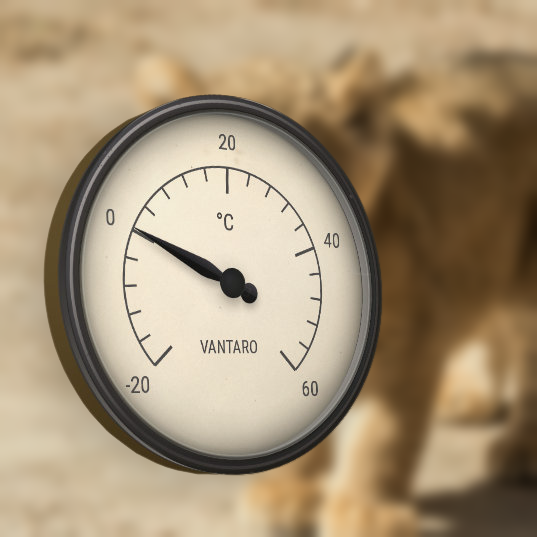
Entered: 0 °C
